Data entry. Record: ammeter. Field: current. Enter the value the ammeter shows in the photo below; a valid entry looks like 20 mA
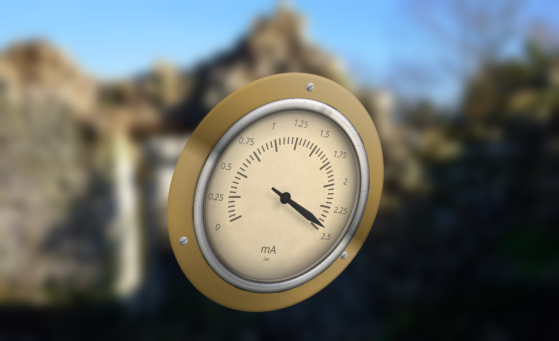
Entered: 2.45 mA
